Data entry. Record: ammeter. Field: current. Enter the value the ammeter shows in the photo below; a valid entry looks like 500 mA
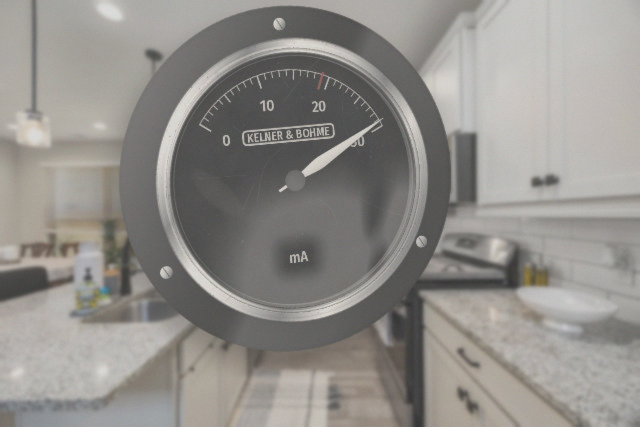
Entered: 29 mA
